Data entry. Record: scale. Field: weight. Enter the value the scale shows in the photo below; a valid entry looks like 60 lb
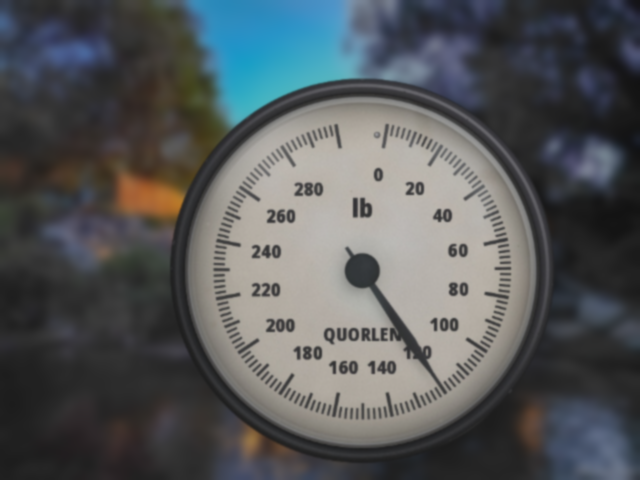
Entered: 120 lb
